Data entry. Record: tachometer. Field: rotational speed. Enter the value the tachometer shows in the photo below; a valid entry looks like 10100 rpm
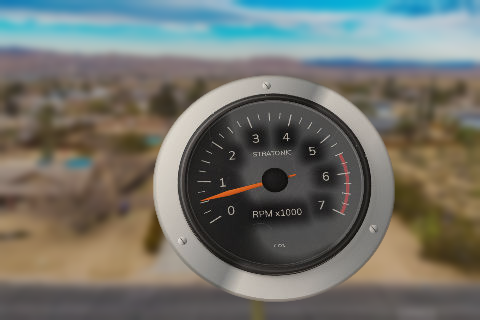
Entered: 500 rpm
